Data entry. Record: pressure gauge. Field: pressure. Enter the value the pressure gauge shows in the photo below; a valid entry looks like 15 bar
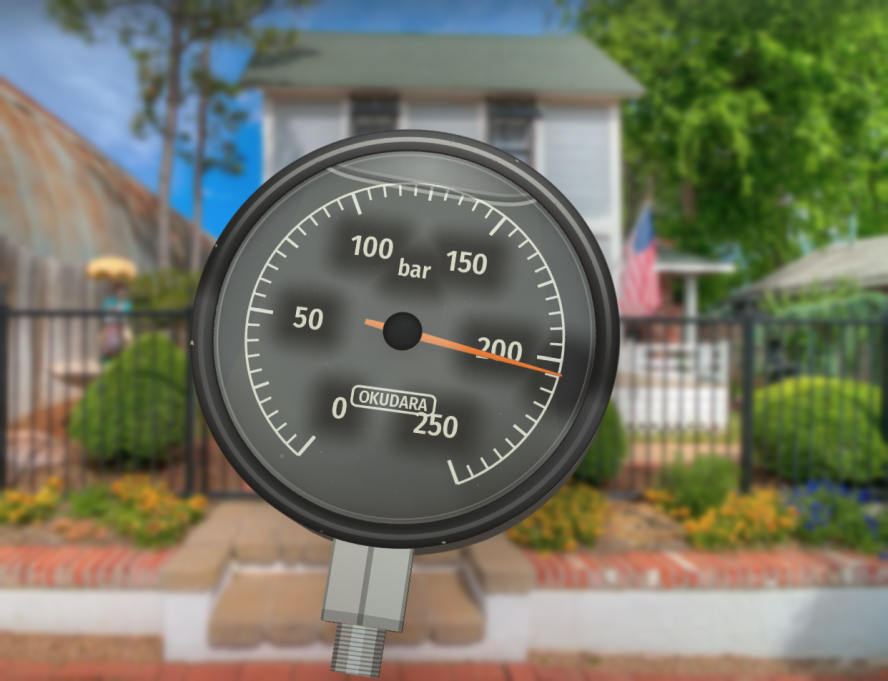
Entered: 205 bar
